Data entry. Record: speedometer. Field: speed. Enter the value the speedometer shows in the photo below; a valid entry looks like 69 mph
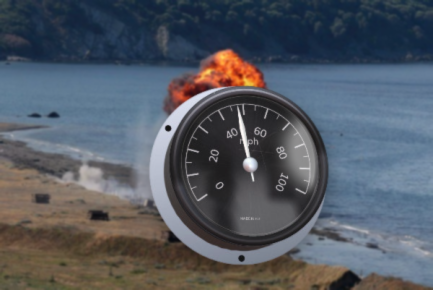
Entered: 47.5 mph
